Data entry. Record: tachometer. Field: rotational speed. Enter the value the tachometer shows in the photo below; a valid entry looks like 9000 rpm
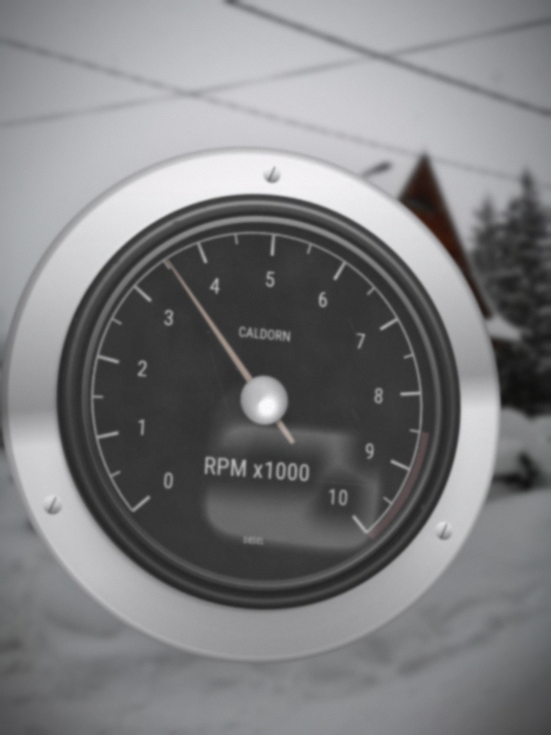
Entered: 3500 rpm
